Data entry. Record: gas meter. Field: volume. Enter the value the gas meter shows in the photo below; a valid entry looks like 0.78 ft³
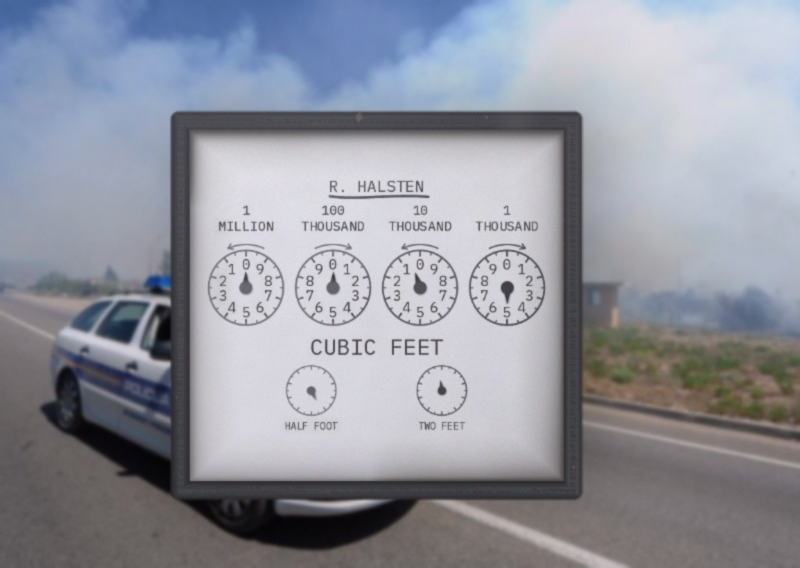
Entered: 500 ft³
